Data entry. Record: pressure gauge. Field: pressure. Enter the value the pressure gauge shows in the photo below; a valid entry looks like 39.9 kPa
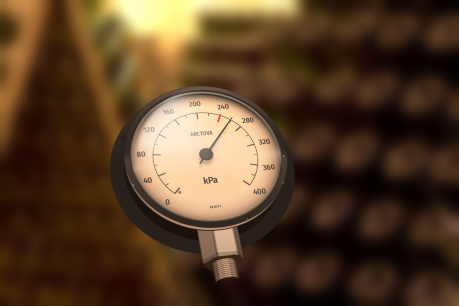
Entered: 260 kPa
